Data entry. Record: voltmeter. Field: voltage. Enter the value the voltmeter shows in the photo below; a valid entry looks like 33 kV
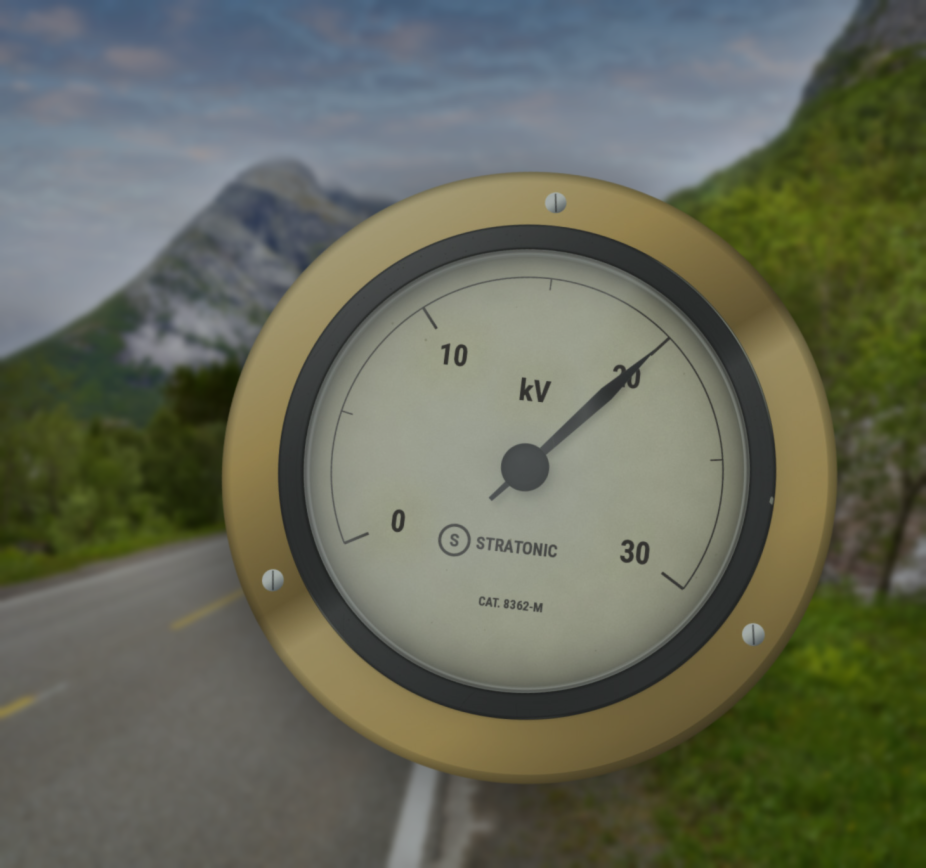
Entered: 20 kV
